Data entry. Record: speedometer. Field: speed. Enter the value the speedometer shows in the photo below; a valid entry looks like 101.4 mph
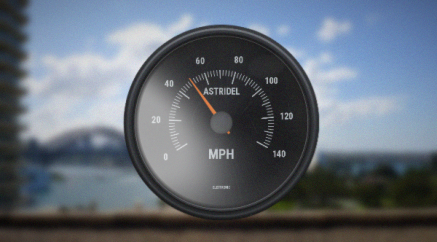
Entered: 50 mph
